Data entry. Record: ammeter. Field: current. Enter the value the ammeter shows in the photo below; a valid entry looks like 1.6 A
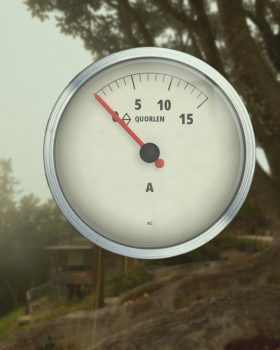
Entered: 0 A
